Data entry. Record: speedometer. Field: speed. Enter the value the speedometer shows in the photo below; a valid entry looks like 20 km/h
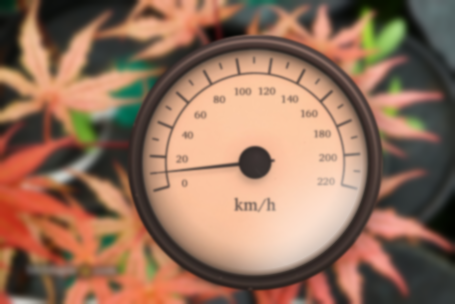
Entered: 10 km/h
